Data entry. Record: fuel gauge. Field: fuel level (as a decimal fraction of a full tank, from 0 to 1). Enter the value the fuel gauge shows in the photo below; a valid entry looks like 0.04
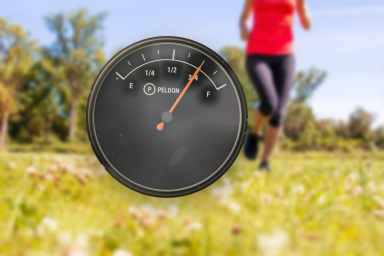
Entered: 0.75
